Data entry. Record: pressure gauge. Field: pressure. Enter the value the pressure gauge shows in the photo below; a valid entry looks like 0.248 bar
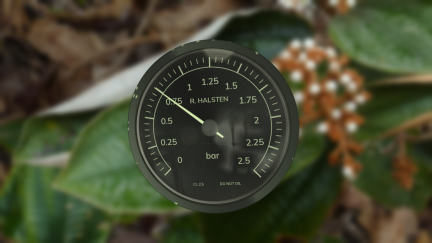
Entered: 0.75 bar
